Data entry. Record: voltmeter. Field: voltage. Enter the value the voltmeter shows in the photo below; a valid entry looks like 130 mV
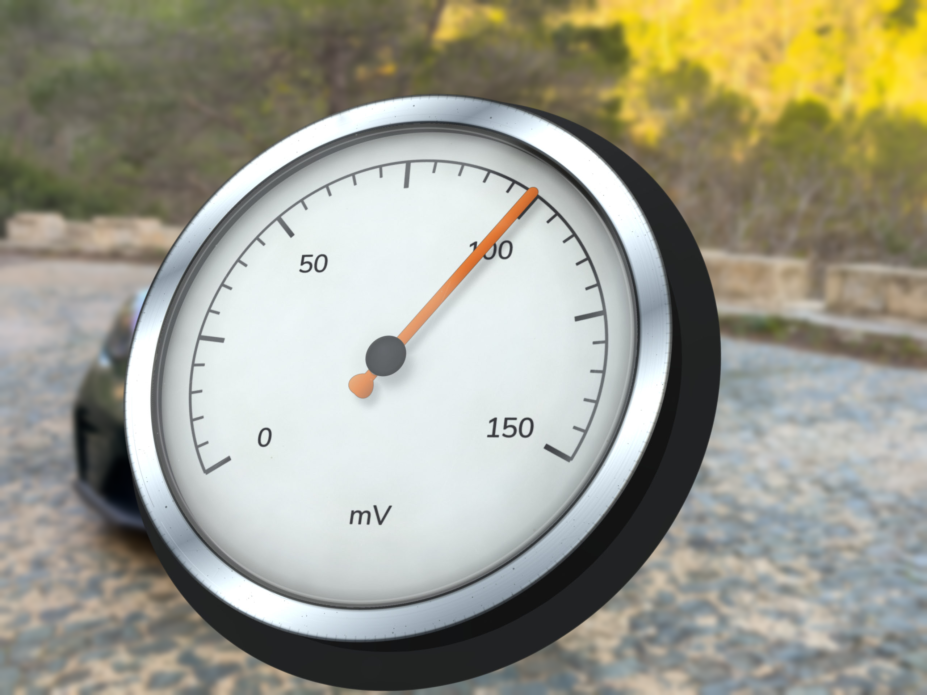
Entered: 100 mV
